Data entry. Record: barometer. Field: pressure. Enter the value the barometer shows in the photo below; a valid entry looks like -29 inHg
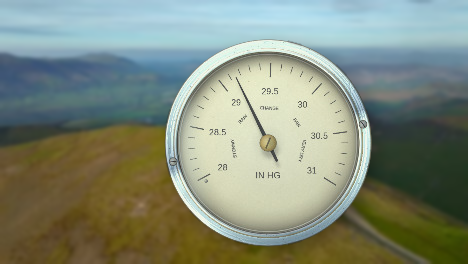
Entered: 29.15 inHg
